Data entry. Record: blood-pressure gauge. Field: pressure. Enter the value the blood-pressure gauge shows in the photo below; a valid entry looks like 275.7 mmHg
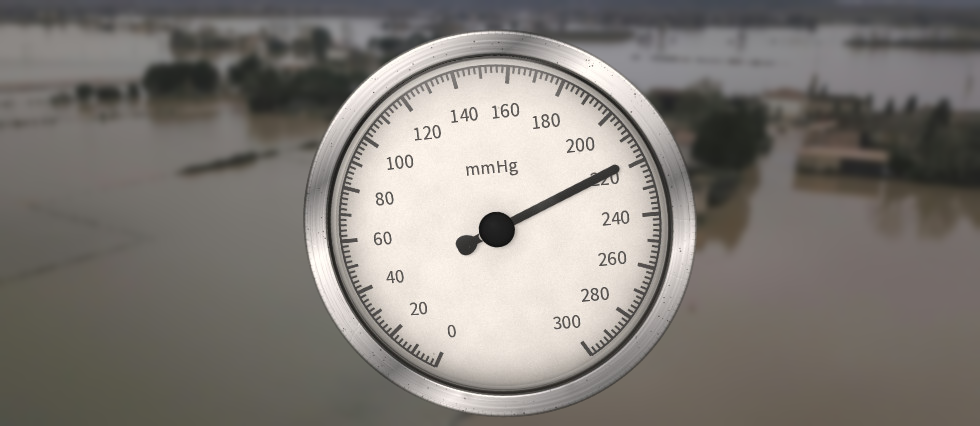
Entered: 218 mmHg
